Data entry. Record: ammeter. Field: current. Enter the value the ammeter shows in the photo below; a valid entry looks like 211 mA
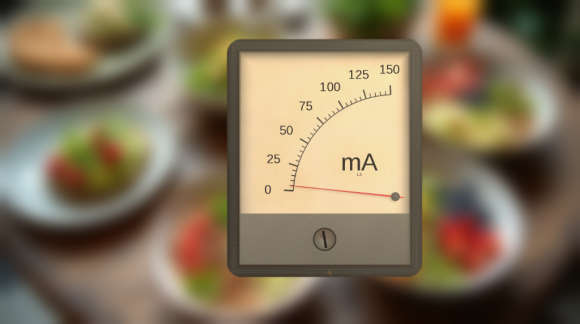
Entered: 5 mA
